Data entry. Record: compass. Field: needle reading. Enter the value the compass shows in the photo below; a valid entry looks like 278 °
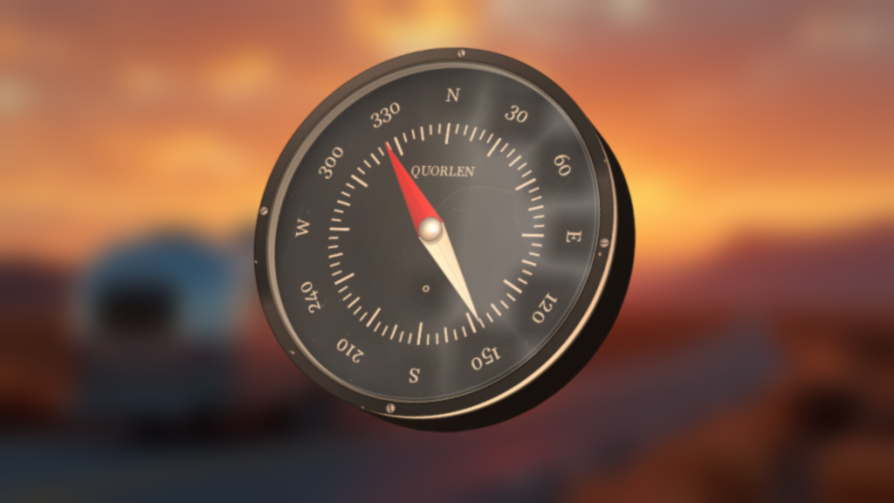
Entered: 325 °
